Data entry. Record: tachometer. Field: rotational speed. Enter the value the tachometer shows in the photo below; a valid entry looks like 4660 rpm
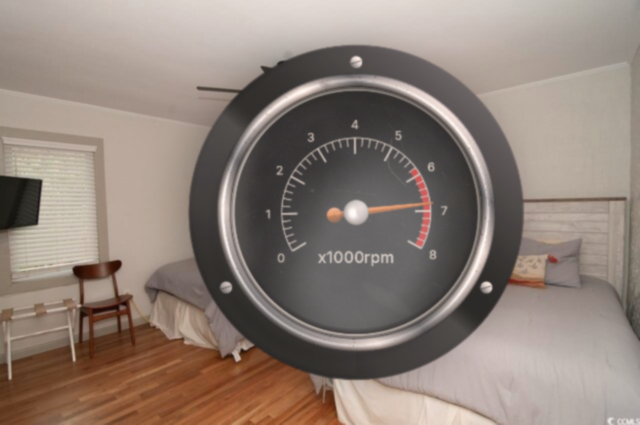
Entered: 6800 rpm
